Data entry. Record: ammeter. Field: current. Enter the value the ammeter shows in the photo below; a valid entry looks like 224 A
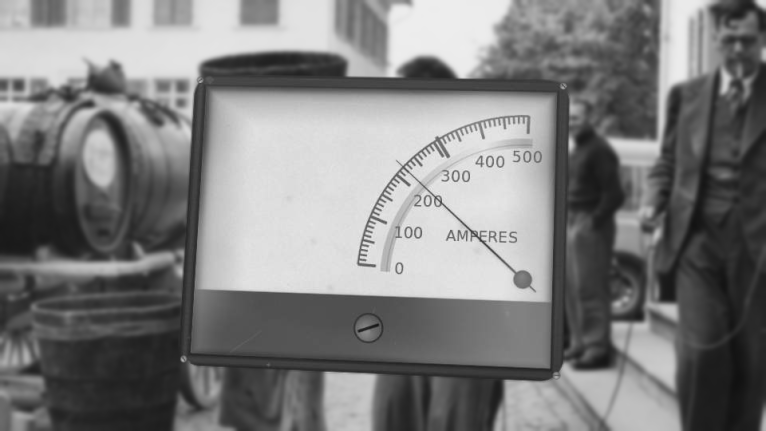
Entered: 220 A
